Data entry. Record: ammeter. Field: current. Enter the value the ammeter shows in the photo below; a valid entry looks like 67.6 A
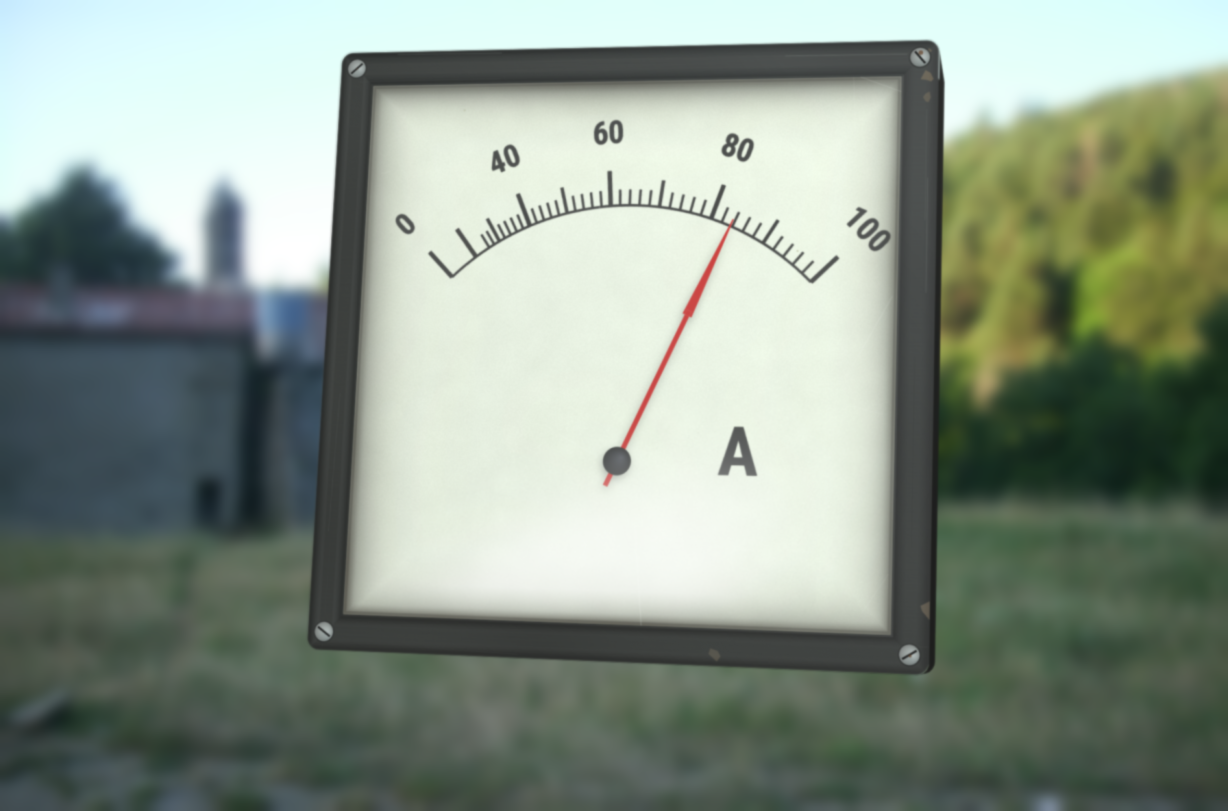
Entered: 84 A
